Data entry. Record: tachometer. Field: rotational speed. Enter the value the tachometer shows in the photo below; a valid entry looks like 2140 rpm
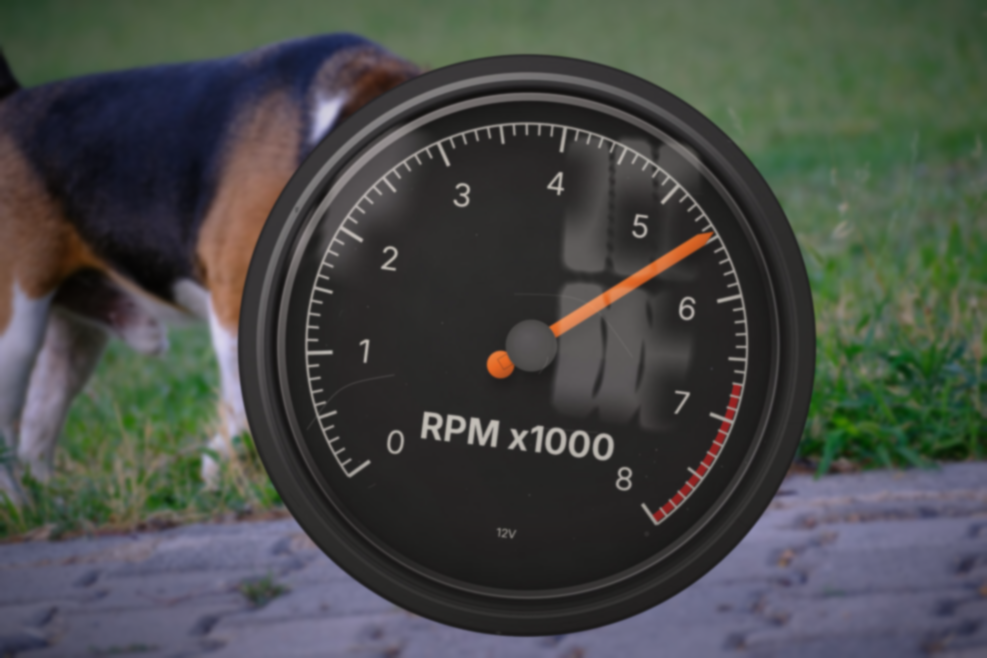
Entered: 5450 rpm
